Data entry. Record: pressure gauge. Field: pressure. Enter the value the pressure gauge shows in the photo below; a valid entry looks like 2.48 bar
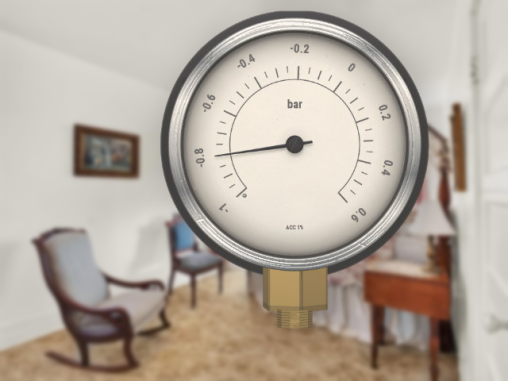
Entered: -0.8 bar
